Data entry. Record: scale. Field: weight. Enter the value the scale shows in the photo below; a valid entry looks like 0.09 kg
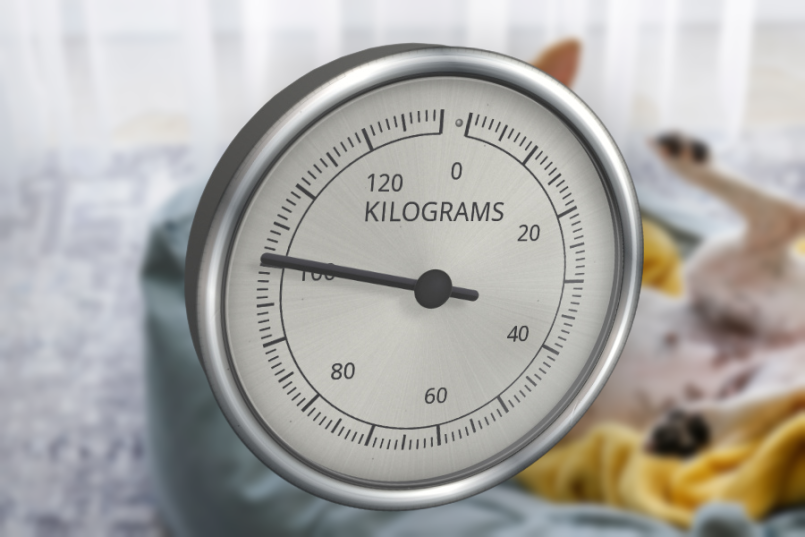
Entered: 101 kg
